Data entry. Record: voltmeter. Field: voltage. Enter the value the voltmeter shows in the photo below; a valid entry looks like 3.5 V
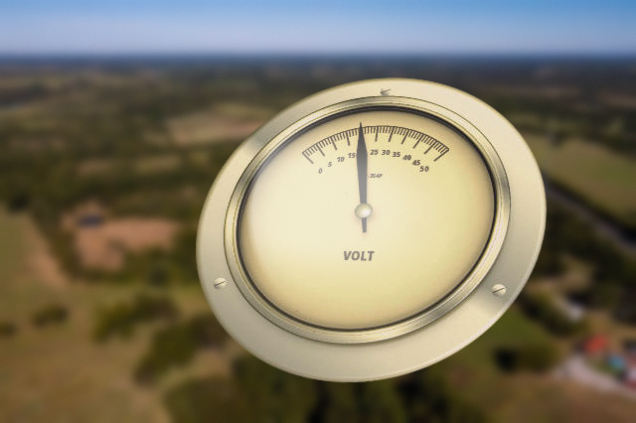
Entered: 20 V
